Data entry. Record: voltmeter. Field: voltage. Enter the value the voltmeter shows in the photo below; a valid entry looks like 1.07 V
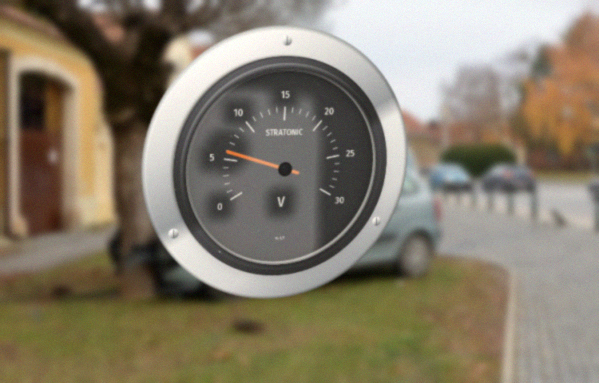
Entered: 6 V
